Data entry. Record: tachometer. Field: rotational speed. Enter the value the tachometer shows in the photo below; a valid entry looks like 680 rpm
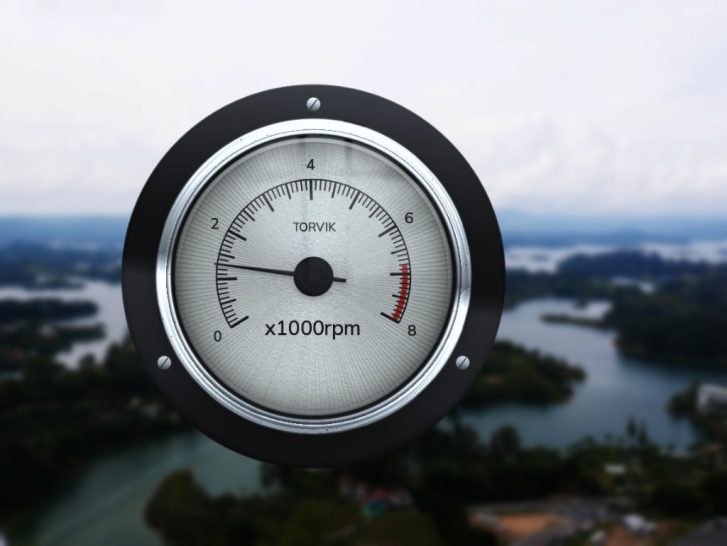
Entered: 1300 rpm
